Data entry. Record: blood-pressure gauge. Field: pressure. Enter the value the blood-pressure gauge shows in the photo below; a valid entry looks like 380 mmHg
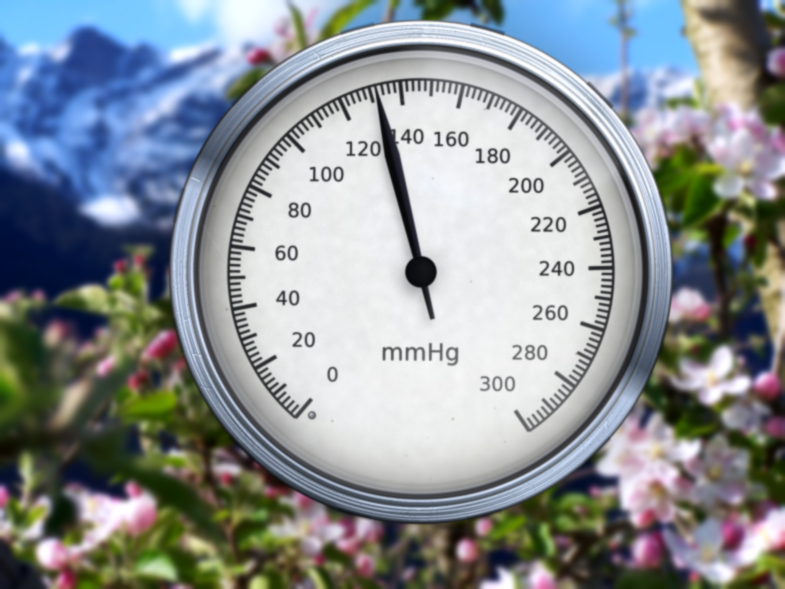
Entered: 132 mmHg
